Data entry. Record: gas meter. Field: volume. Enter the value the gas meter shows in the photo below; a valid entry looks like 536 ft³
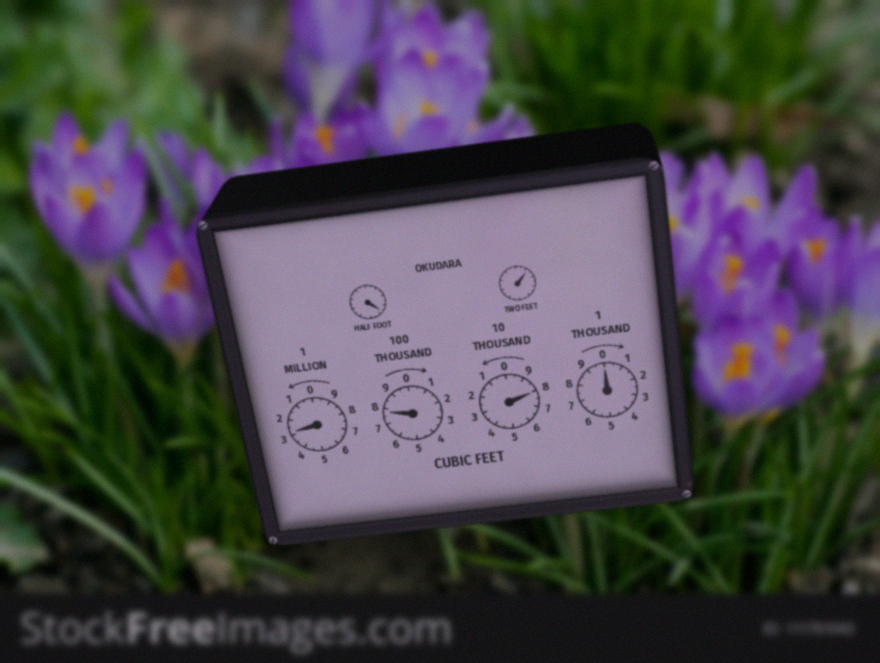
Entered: 278000 ft³
